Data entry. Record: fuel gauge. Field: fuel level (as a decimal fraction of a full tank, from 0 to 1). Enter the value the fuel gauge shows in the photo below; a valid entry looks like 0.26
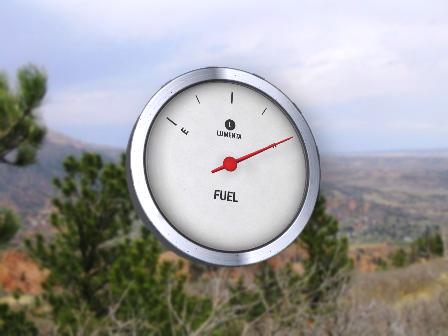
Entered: 1
